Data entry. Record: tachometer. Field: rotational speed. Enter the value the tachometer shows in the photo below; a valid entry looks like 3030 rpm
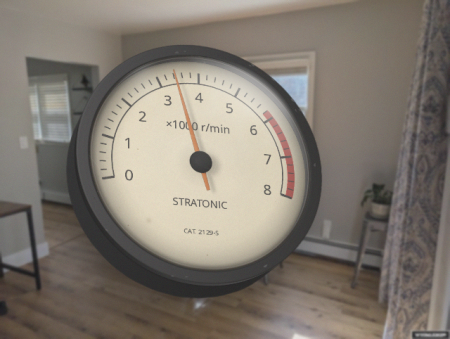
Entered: 3400 rpm
